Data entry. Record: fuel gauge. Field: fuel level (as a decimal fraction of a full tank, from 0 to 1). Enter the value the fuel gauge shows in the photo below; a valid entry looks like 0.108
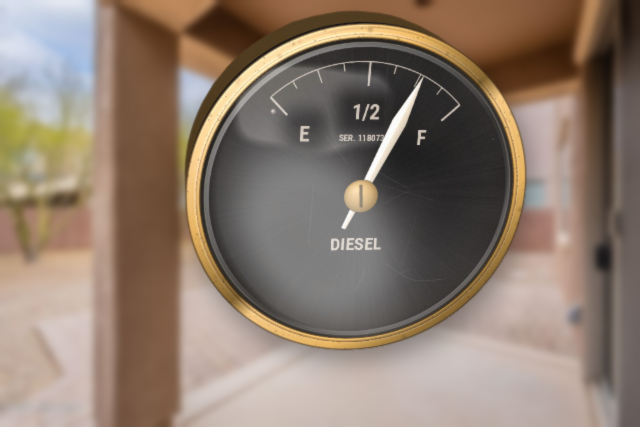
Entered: 0.75
